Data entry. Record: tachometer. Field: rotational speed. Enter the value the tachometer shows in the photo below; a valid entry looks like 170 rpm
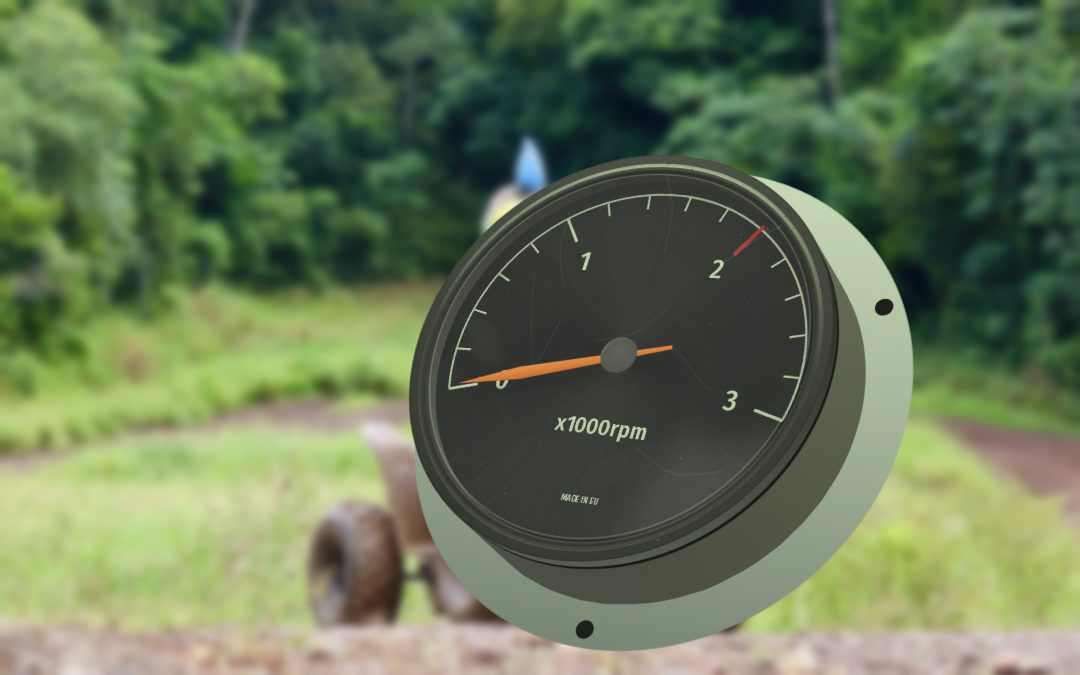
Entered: 0 rpm
